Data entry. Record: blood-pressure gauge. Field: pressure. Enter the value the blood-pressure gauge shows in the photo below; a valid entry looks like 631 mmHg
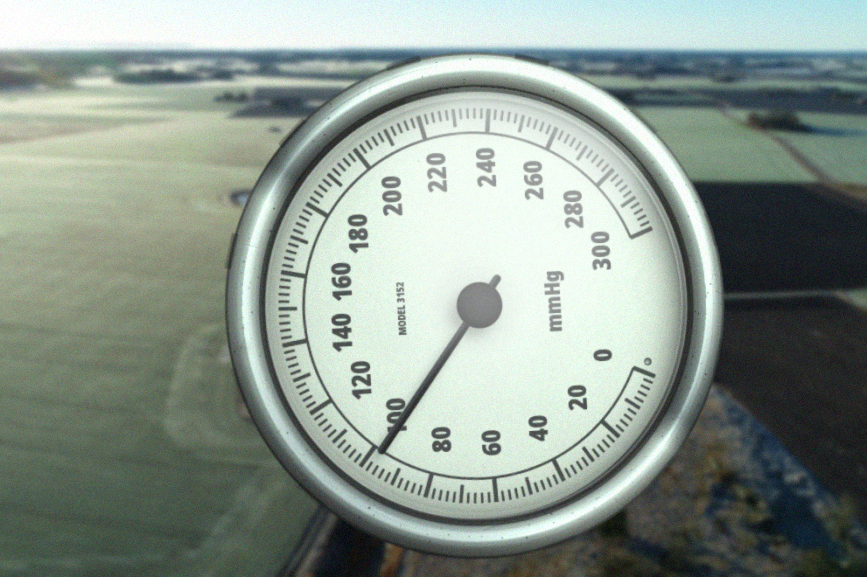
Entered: 98 mmHg
